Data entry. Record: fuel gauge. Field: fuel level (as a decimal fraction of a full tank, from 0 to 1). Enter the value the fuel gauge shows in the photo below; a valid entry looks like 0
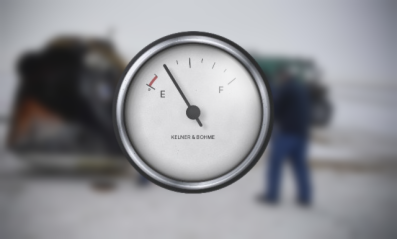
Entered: 0.25
